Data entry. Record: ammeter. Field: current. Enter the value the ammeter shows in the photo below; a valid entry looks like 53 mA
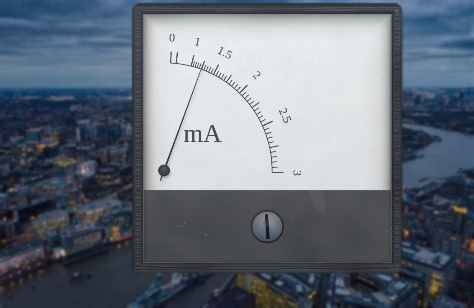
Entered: 1.25 mA
